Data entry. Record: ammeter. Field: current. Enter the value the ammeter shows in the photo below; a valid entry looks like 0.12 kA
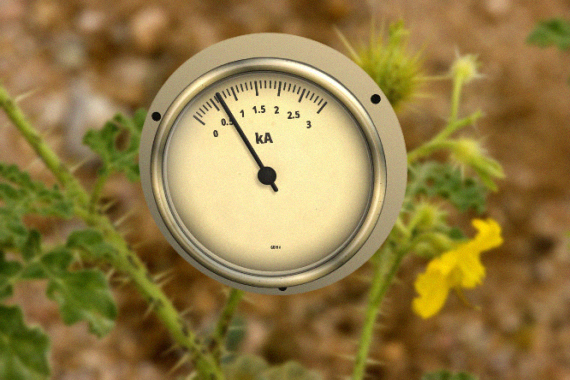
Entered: 0.7 kA
